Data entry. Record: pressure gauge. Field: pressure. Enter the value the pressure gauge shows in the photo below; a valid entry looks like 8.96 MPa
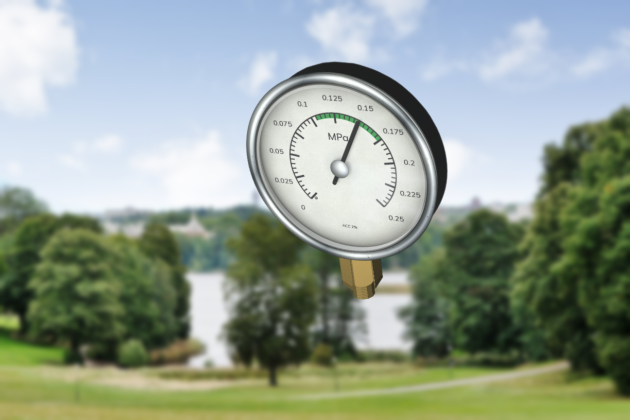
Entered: 0.15 MPa
